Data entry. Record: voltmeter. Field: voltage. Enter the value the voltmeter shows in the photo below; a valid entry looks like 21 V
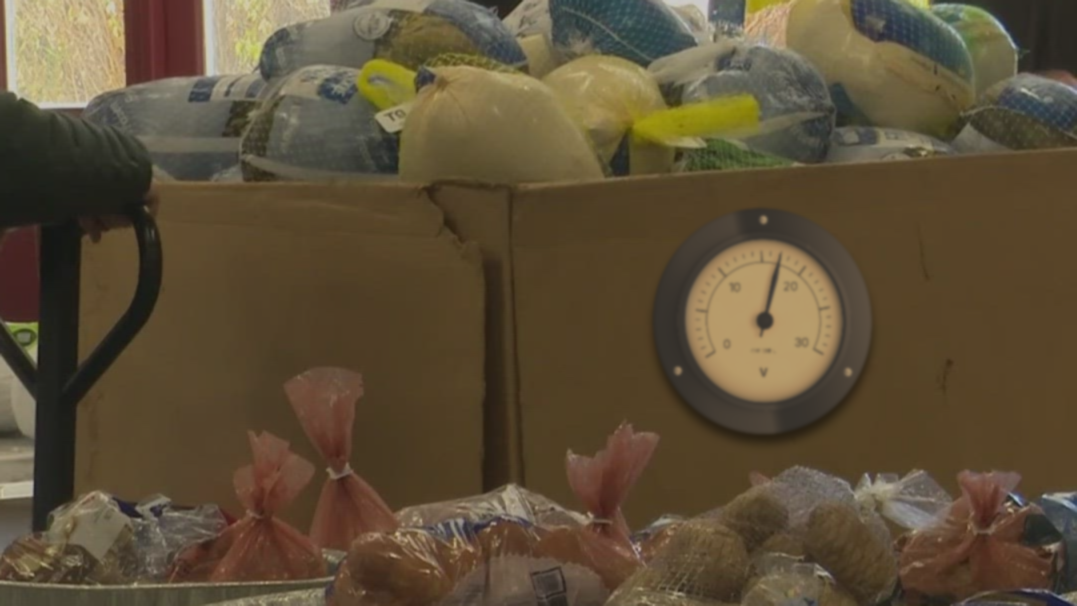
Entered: 17 V
